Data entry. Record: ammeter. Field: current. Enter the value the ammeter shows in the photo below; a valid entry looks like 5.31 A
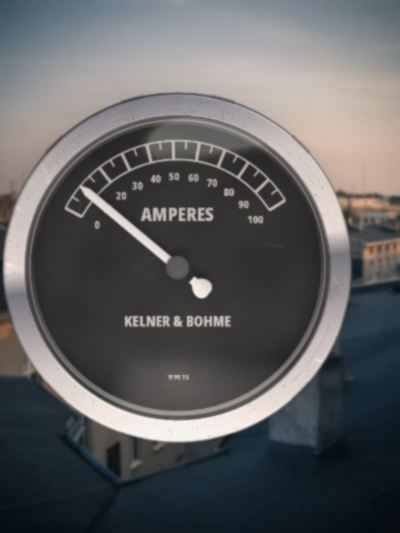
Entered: 10 A
